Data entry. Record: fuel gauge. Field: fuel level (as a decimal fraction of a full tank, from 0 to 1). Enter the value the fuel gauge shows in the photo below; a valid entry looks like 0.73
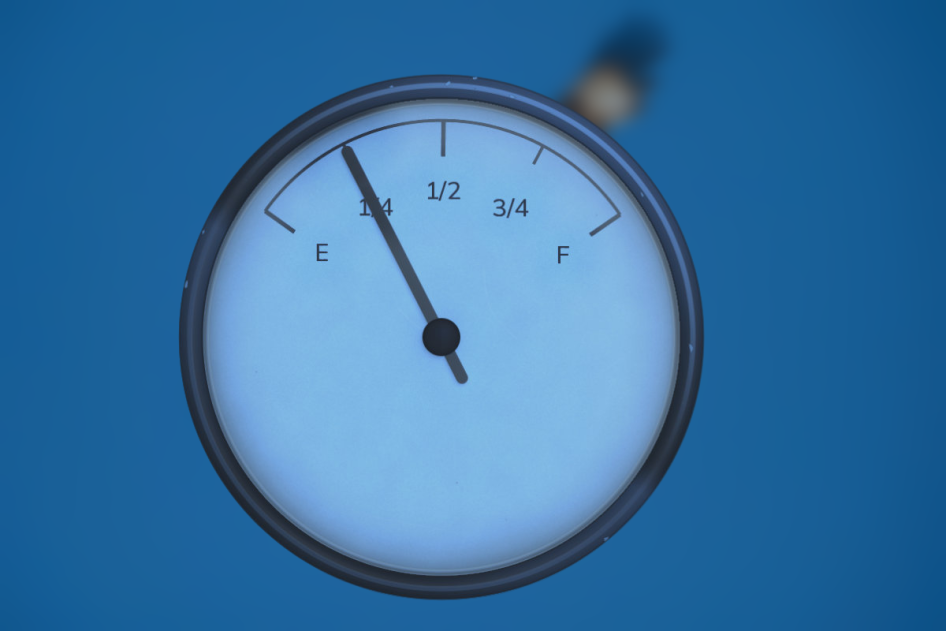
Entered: 0.25
